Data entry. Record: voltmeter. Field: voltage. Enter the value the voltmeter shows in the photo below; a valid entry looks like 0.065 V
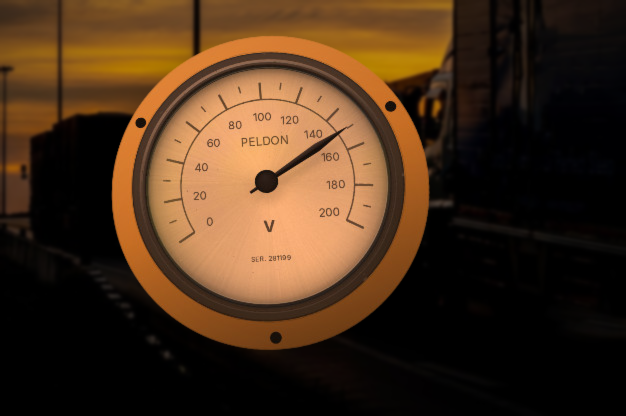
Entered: 150 V
